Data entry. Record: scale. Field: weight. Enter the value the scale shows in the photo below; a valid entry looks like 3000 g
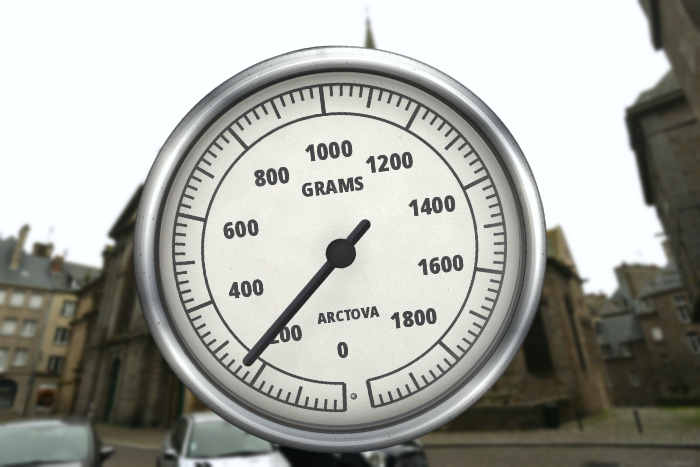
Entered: 240 g
